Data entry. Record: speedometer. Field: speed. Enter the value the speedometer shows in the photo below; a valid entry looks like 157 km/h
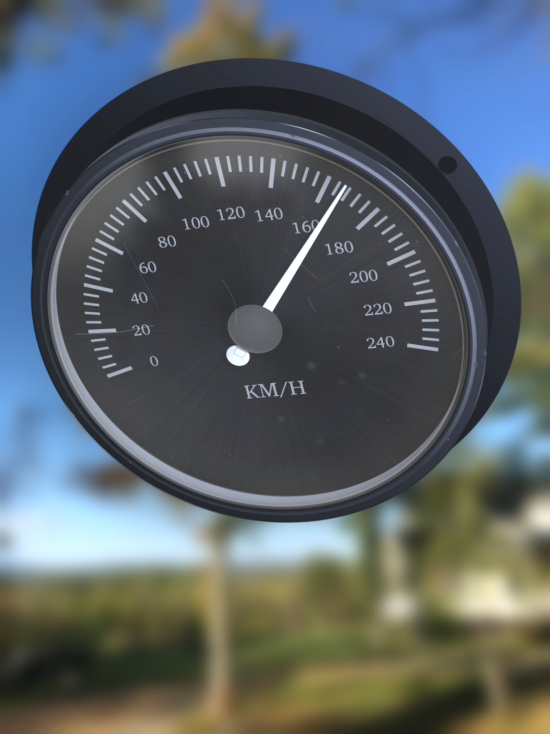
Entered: 166 km/h
